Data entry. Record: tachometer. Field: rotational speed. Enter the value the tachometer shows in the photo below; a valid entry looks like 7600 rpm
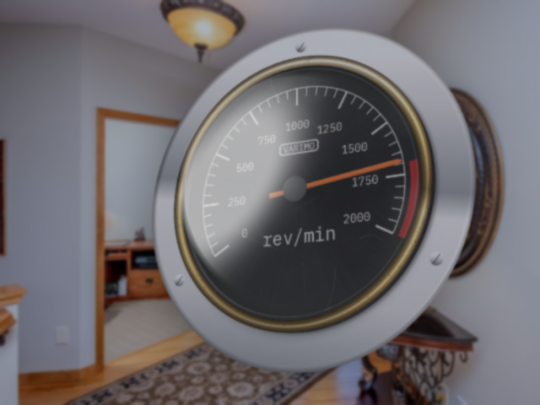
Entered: 1700 rpm
